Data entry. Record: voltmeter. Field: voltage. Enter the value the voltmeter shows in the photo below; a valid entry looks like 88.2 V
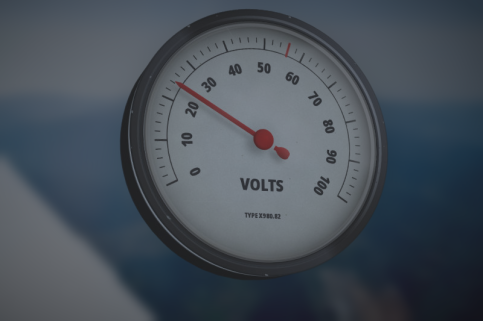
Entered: 24 V
